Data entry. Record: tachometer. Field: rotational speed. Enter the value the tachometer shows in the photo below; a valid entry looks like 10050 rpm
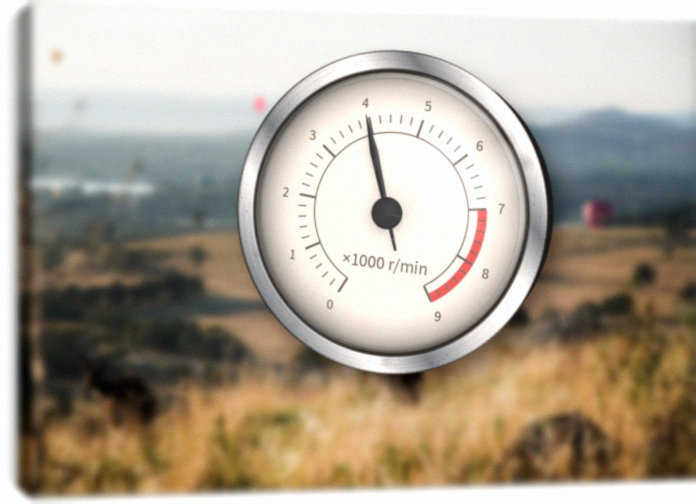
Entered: 4000 rpm
